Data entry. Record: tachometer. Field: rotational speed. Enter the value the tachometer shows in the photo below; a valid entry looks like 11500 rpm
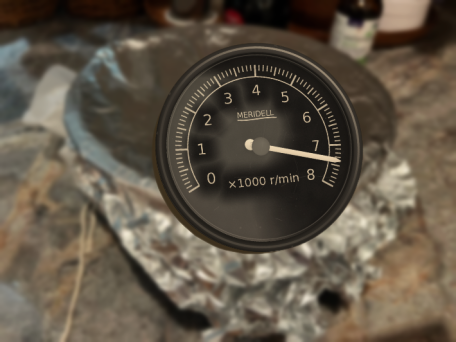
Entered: 7400 rpm
